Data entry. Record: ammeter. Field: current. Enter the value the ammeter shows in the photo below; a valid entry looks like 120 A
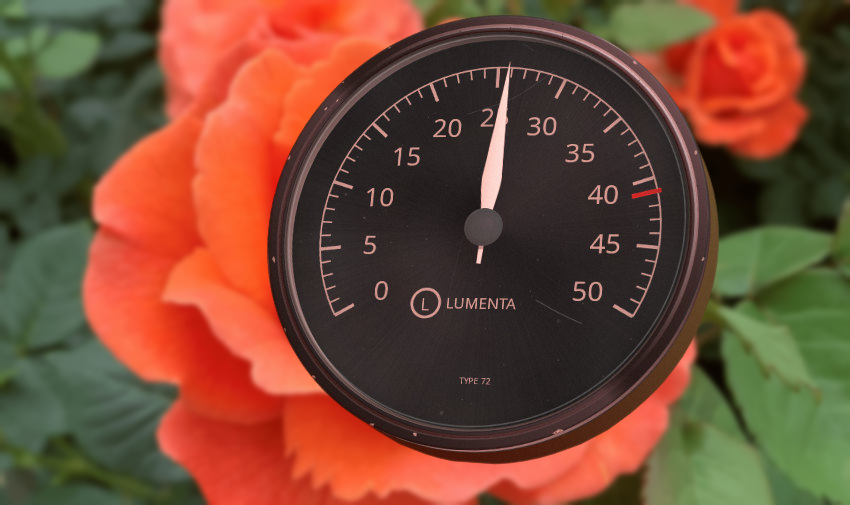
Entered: 26 A
